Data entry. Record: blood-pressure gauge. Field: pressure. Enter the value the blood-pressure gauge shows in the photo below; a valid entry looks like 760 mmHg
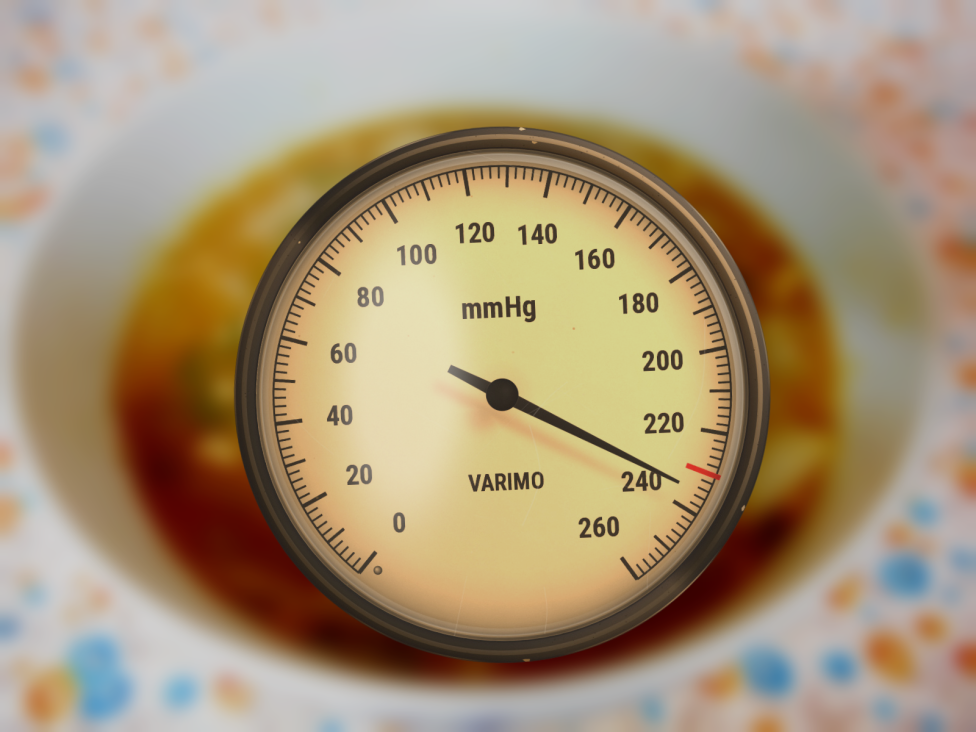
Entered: 235 mmHg
